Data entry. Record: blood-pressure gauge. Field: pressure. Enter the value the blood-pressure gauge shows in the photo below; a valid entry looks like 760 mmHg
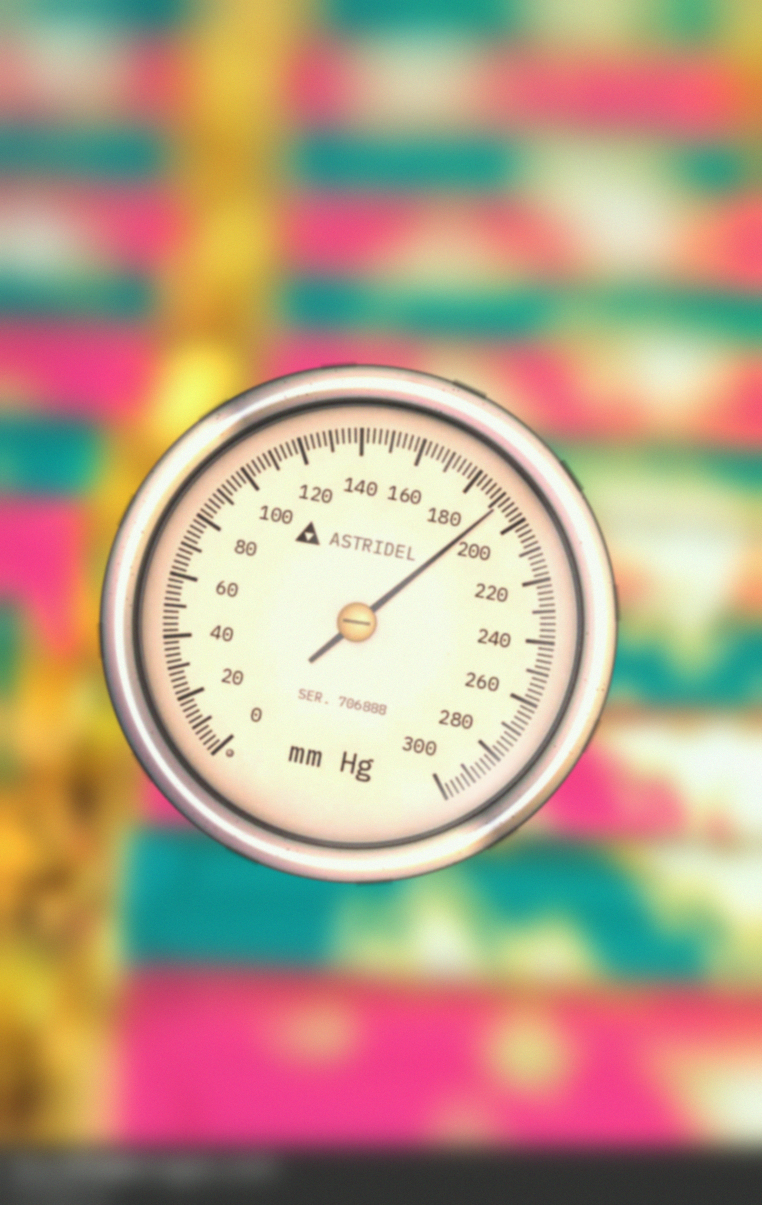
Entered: 192 mmHg
